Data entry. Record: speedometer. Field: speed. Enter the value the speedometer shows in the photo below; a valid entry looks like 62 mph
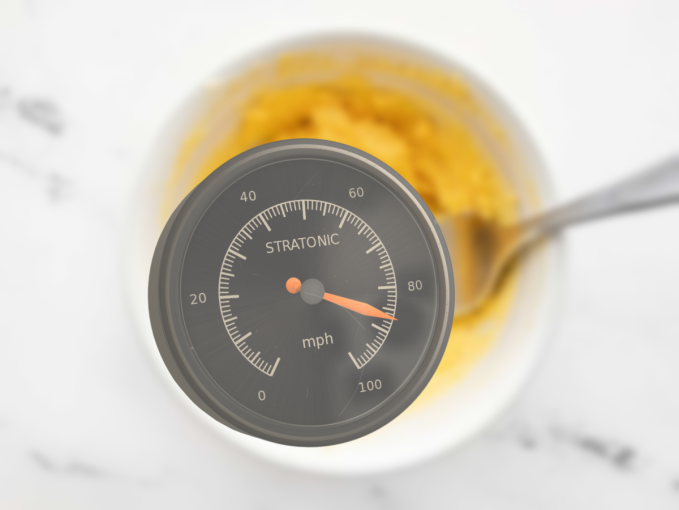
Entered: 87 mph
